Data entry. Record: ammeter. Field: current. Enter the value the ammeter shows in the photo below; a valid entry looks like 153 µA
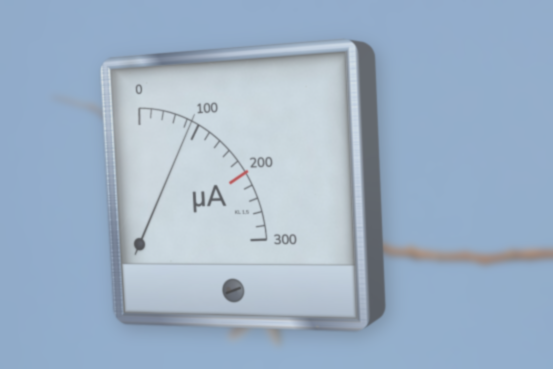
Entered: 90 µA
